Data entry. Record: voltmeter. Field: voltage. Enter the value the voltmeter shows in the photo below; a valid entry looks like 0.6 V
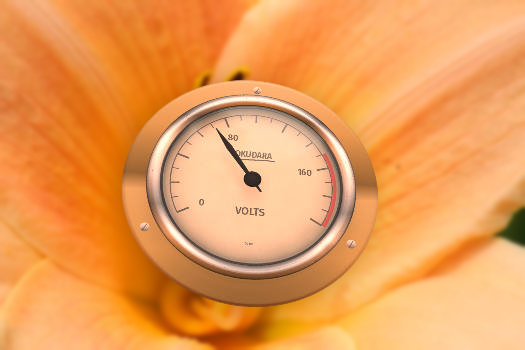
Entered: 70 V
